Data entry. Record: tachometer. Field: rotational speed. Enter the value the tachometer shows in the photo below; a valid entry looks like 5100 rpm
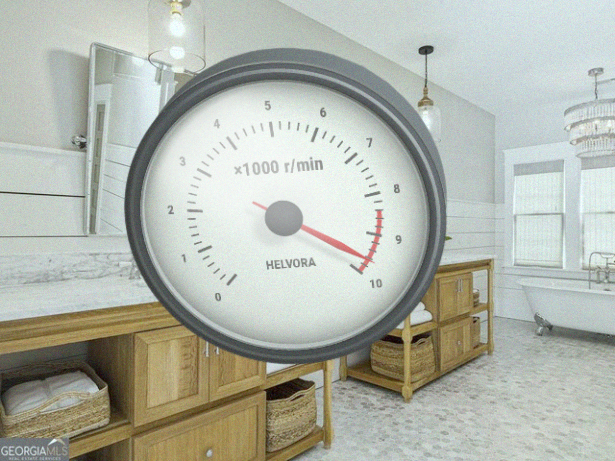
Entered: 9600 rpm
